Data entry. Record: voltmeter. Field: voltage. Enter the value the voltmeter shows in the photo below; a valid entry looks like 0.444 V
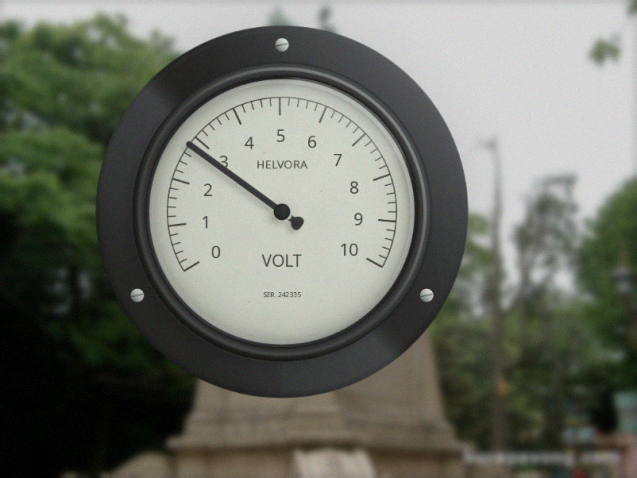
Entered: 2.8 V
